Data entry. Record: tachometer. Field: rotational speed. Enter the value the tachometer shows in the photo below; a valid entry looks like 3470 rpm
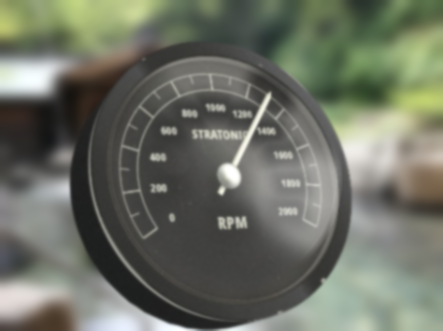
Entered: 1300 rpm
